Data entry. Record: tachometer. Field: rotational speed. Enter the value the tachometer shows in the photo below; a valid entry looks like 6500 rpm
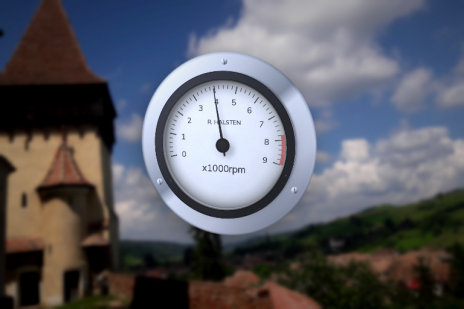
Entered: 4000 rpm
